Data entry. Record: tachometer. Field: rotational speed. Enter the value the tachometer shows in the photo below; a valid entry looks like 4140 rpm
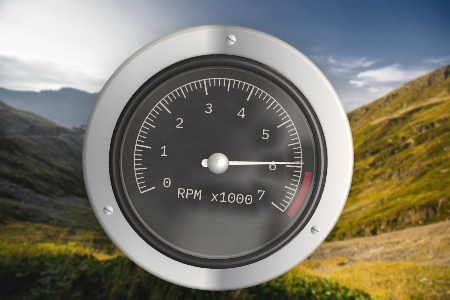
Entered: 5900 rpm
